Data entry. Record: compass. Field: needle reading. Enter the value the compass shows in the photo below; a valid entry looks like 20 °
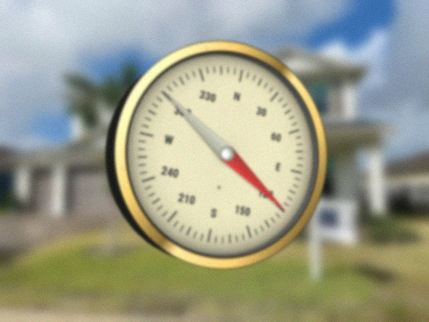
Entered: 120 °
